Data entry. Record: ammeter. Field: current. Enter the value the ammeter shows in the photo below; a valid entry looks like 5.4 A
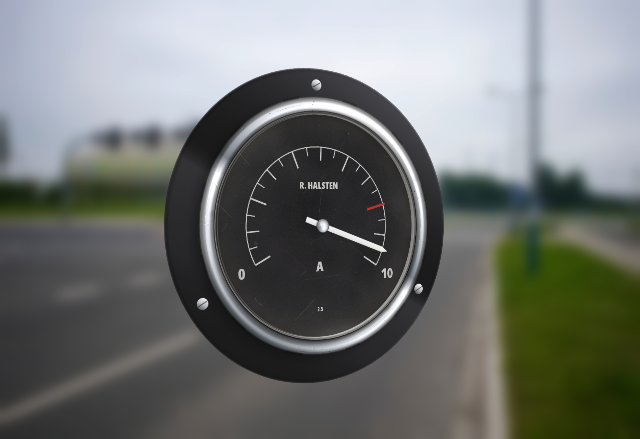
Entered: 9.5 A
